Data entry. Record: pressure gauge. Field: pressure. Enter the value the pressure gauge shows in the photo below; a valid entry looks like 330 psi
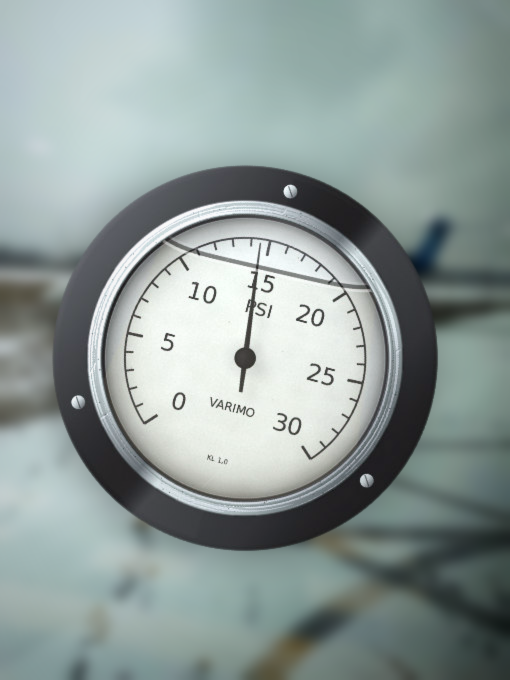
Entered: 14.5 psi
